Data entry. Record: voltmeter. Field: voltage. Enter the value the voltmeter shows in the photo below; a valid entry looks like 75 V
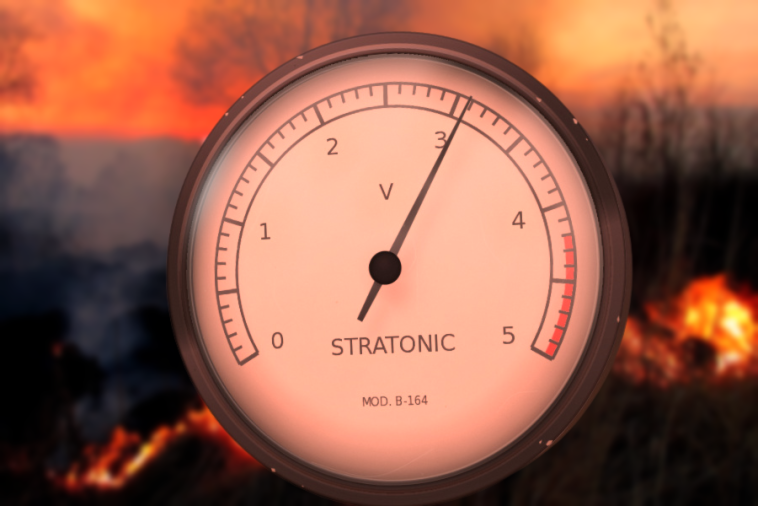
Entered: 3.1 V
